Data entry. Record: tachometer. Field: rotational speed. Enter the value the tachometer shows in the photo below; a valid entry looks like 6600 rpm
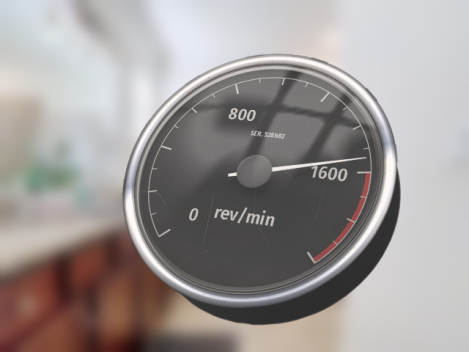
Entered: 1550 rpm
